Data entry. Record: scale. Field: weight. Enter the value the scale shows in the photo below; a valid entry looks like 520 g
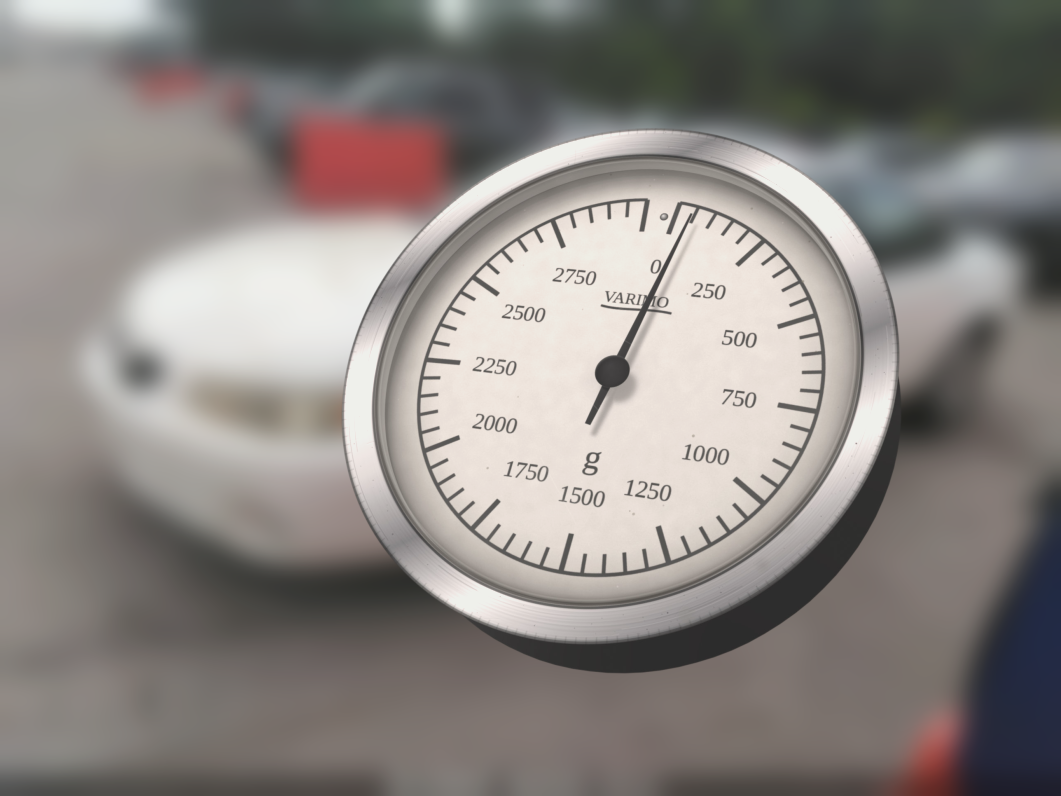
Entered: 50 g
